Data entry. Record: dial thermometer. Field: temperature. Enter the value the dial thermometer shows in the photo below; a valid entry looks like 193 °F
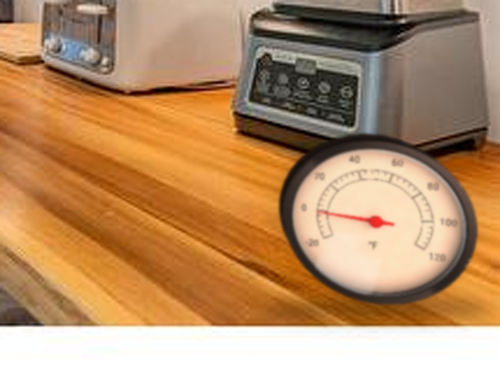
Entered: 0 °F
